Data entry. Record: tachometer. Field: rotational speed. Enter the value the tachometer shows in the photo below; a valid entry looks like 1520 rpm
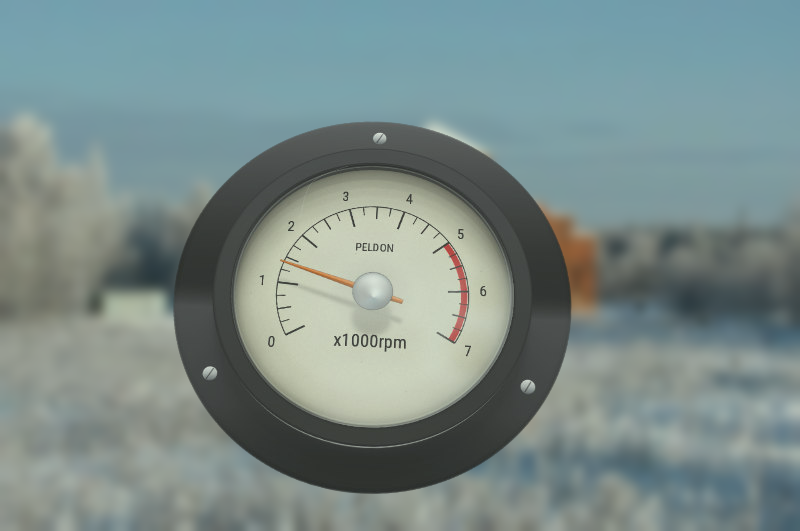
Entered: 1375 rpm
